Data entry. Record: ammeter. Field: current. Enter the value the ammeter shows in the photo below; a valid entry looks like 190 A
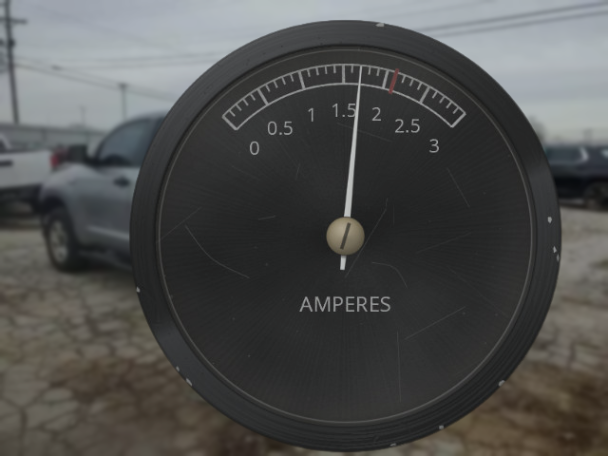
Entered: 1.7 A
